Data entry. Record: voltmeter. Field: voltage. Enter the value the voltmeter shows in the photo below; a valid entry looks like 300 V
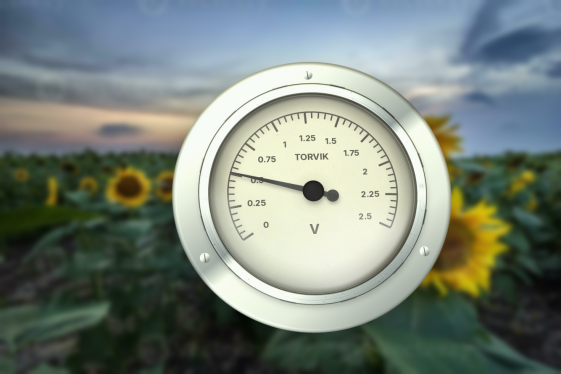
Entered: 0.5 V
